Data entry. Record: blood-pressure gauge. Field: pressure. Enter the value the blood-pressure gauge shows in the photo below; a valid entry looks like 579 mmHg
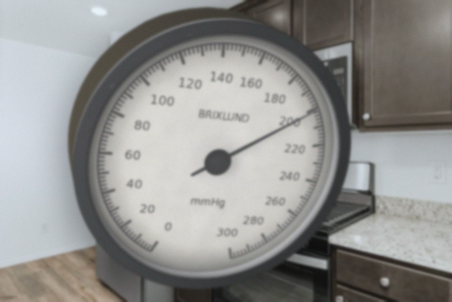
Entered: 200 mmHg
